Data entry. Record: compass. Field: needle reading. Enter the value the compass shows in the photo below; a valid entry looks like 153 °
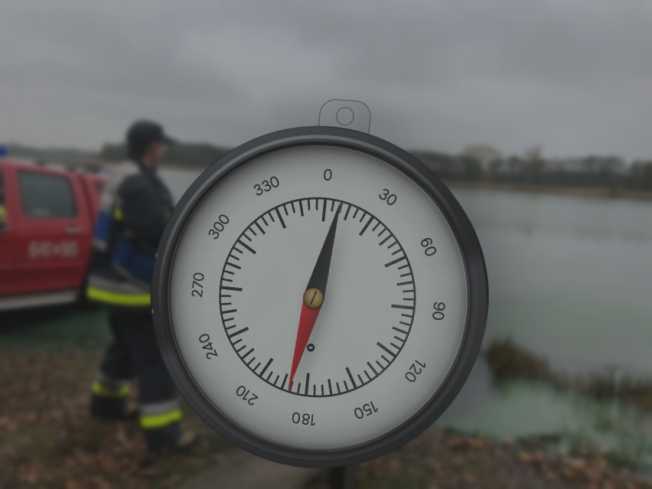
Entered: 190 °
